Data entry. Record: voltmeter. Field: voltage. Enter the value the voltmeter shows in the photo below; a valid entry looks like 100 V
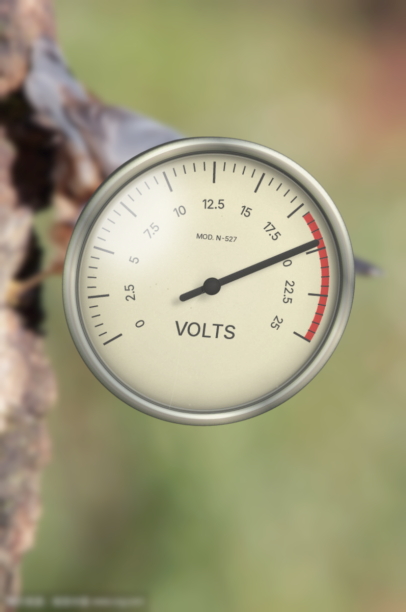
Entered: 19.5 V
